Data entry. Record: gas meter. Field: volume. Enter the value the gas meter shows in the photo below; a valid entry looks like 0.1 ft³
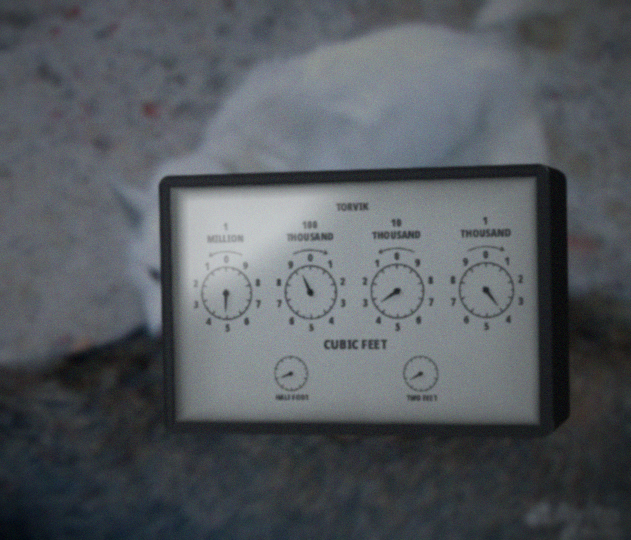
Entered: 493400 ft³
